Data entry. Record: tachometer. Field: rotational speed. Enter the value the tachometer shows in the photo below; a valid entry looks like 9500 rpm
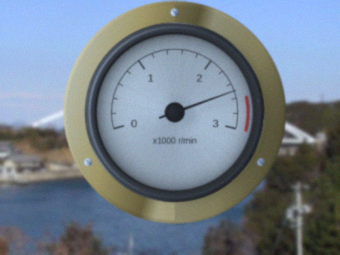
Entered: 2500 rpm
